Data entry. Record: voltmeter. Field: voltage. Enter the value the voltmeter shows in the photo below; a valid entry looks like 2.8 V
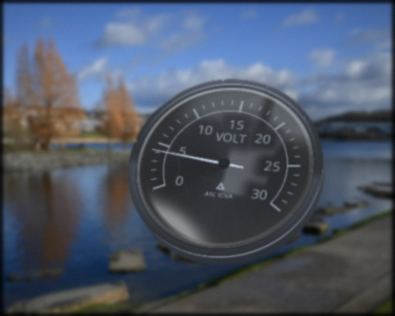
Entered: 4 V
